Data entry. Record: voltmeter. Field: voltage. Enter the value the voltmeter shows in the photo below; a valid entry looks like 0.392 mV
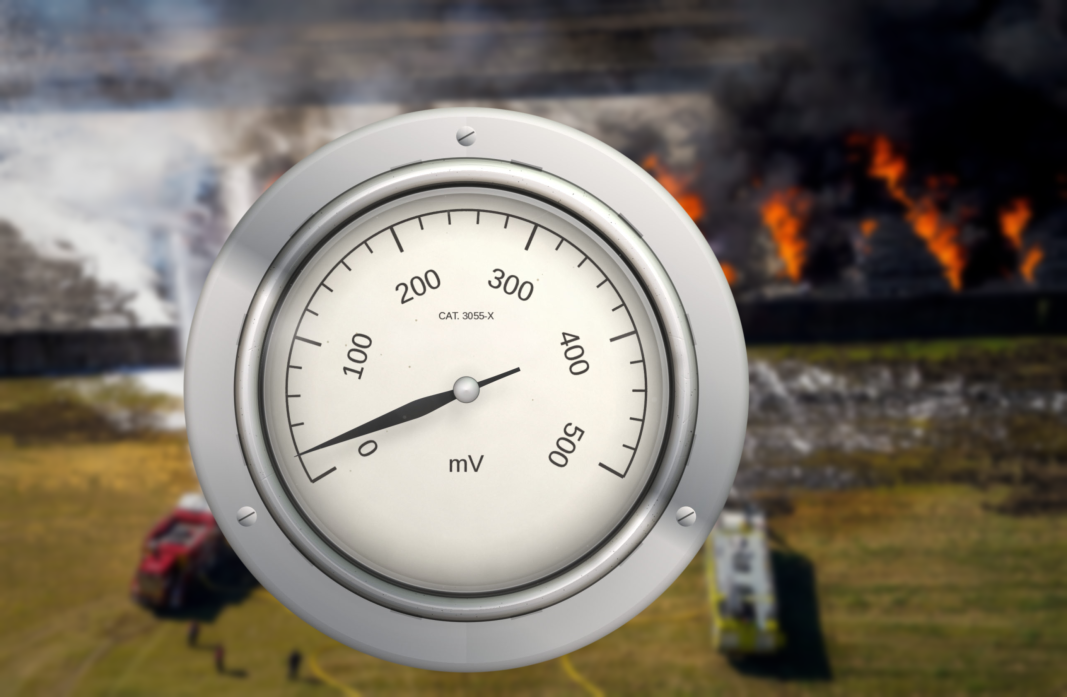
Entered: 20 mV
